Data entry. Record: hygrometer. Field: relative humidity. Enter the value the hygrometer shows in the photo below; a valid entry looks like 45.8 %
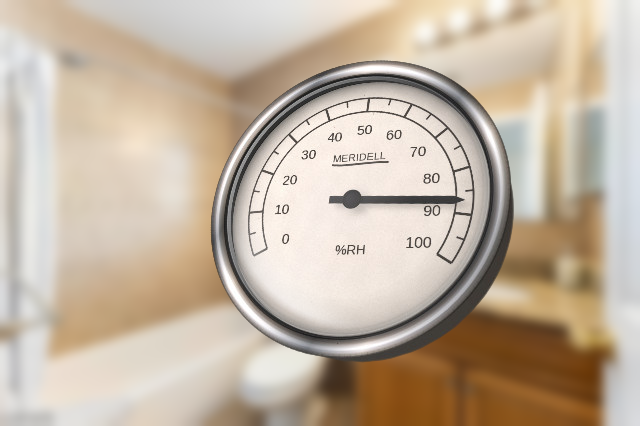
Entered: 87.5 %
